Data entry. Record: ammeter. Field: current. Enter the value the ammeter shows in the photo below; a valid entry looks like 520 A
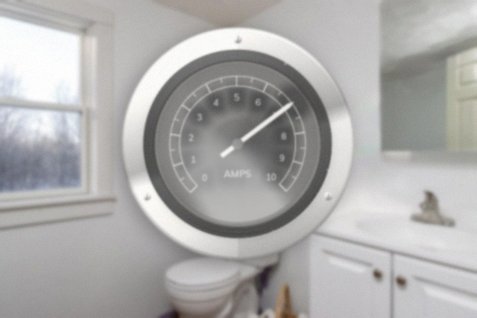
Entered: 7 A
